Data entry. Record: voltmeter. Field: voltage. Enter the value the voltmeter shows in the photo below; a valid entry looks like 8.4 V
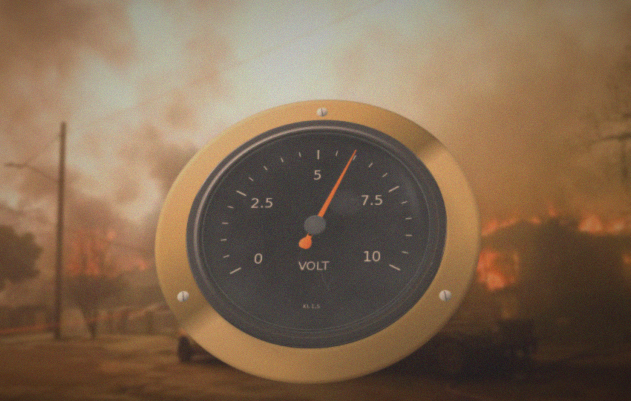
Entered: 6 V
